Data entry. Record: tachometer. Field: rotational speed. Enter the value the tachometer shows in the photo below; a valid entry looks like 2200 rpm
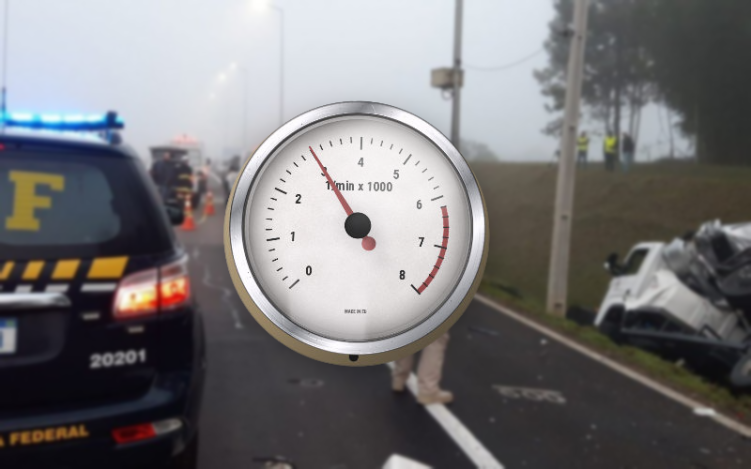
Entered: 3000 rpm
